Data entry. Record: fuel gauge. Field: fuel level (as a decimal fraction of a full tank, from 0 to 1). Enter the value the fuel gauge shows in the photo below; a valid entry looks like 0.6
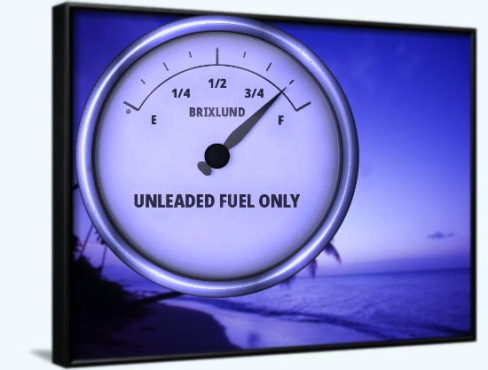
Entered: 0.875
